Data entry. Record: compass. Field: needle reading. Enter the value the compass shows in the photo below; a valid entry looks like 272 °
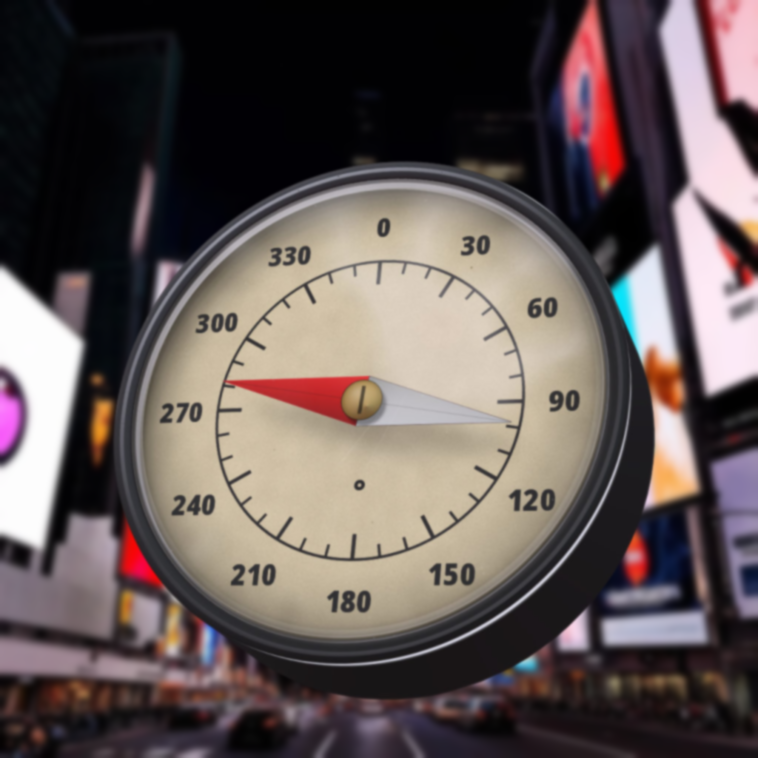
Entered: 280 °
